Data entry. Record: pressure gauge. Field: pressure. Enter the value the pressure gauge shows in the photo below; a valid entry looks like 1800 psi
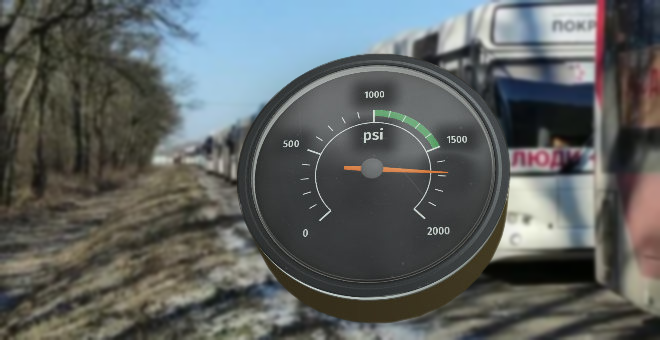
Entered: 1700 psi
